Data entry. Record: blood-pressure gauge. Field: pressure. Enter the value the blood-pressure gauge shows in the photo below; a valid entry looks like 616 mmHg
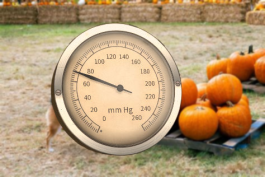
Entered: 70 mmHg
